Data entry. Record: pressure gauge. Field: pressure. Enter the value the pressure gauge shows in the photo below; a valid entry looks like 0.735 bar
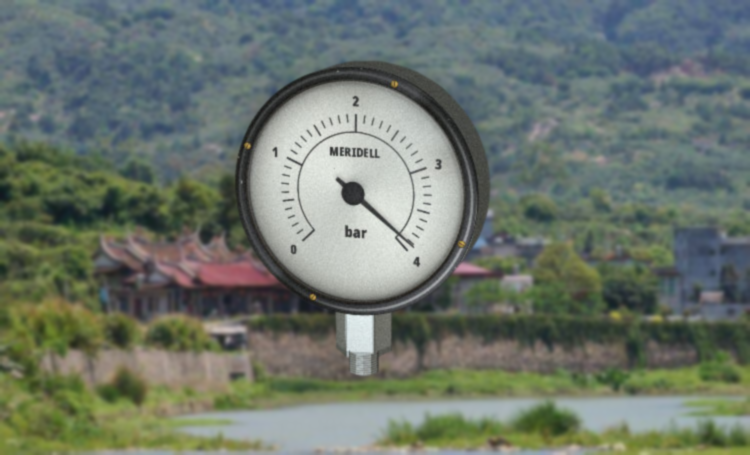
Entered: 3.9 bar
